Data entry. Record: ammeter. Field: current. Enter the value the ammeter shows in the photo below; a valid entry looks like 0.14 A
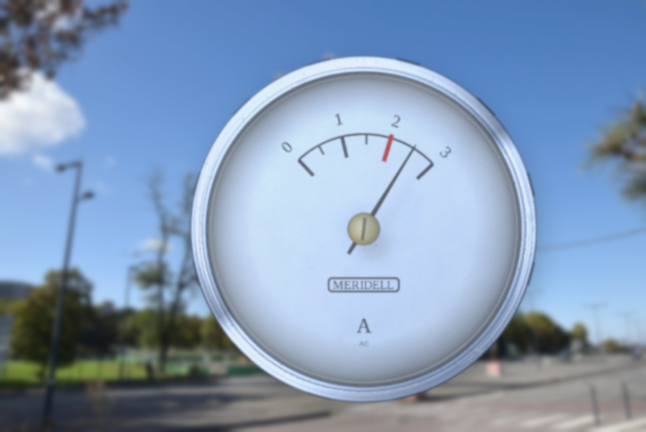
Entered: 2.5 A
